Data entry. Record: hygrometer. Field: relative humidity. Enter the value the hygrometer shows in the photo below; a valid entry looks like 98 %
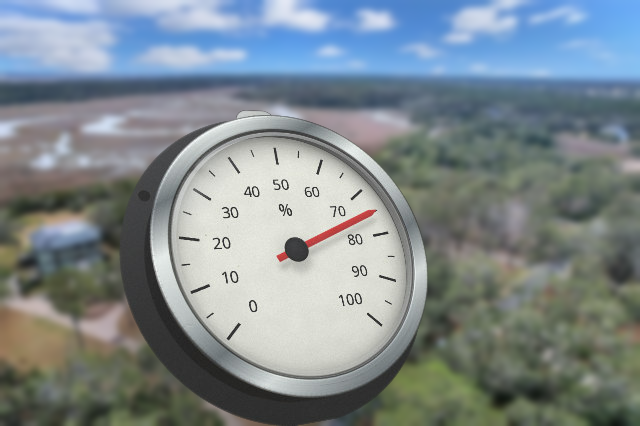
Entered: 75 %
